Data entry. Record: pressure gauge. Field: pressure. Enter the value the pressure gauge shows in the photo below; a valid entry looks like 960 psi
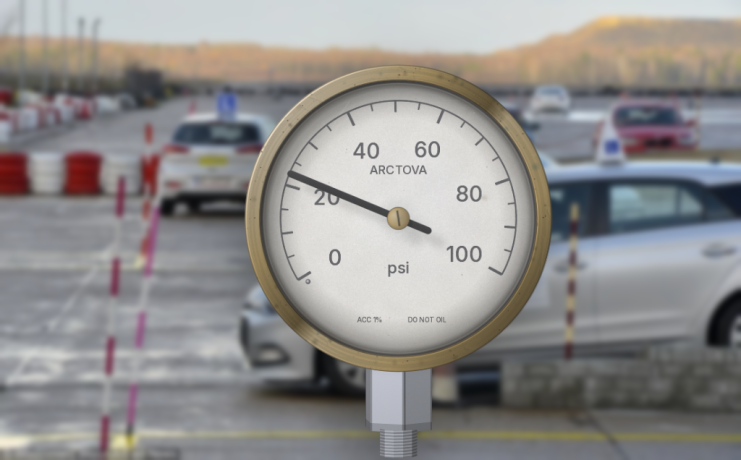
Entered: 22.5 psi
